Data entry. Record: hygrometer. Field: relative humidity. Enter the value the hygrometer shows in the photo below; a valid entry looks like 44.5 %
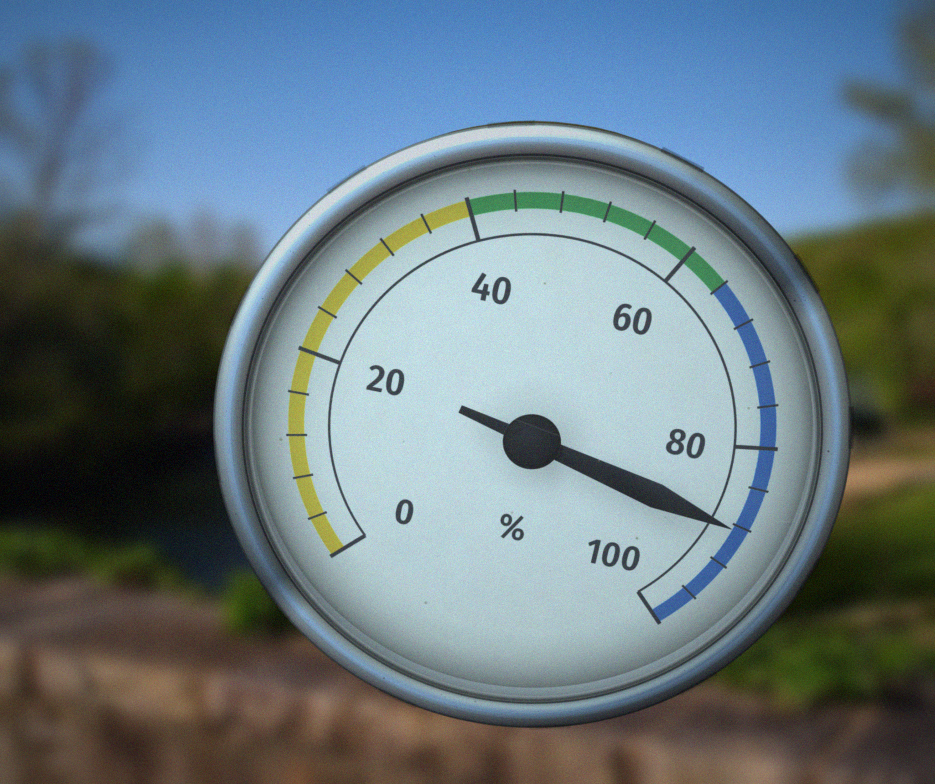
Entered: 88 %
